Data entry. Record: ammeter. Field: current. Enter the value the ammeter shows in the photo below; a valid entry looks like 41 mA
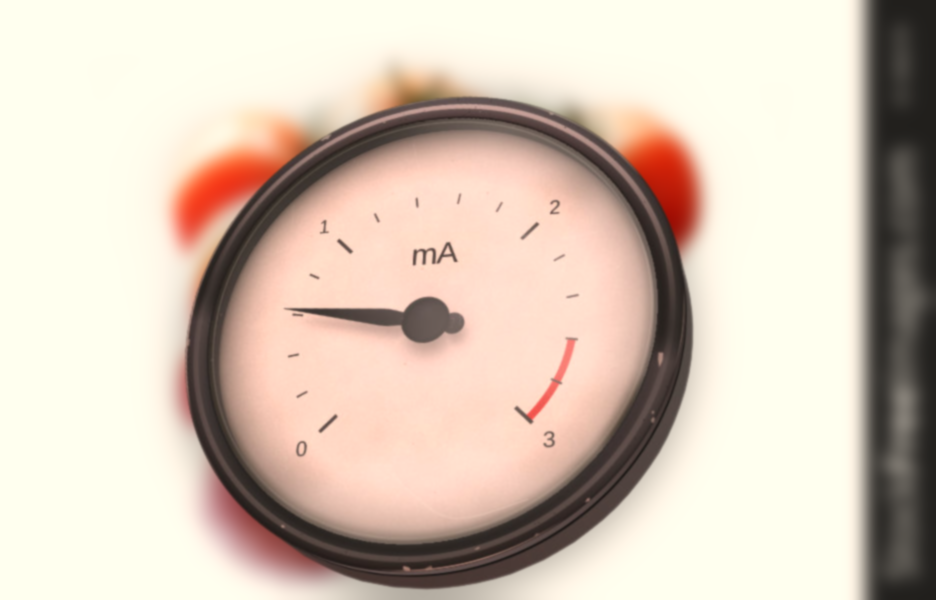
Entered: 0.6 mA
